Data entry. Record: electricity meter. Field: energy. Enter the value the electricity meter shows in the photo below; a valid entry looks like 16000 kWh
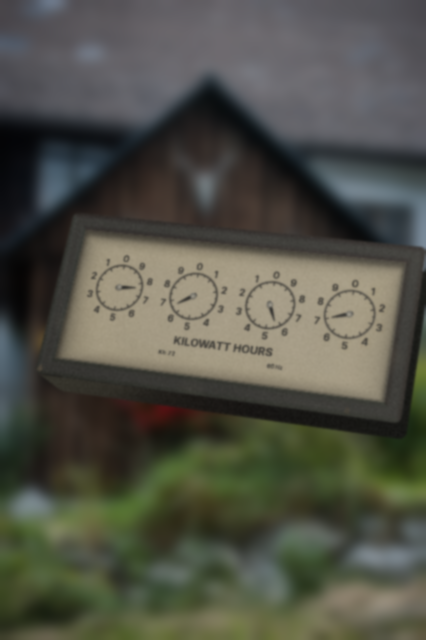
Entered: 7657 kWh
